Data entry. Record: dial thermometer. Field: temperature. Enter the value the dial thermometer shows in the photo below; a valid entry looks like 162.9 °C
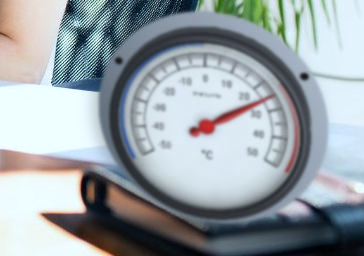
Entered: 25 °C
